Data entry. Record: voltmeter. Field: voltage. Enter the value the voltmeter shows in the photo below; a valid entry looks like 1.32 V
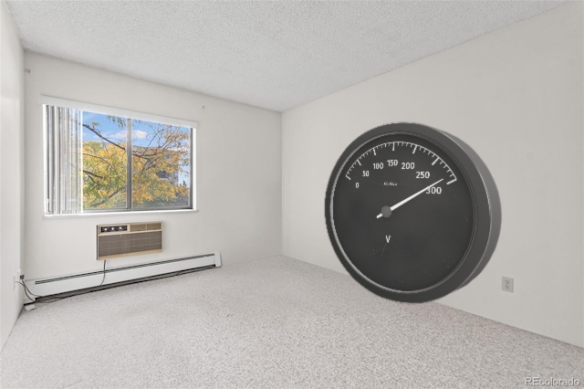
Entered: 290 V
